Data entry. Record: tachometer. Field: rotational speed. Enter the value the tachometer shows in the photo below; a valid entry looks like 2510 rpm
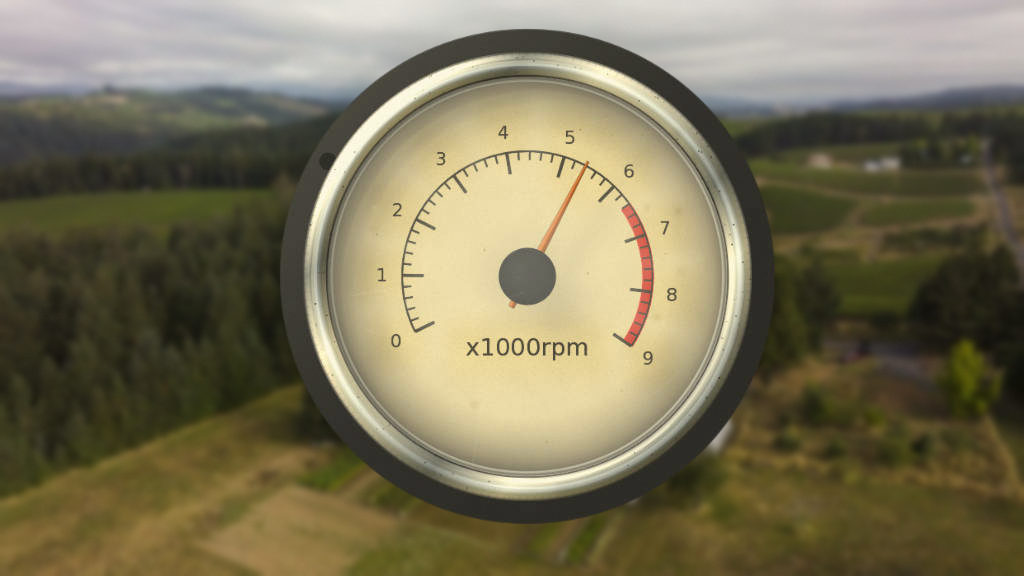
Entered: 5400 rpm
